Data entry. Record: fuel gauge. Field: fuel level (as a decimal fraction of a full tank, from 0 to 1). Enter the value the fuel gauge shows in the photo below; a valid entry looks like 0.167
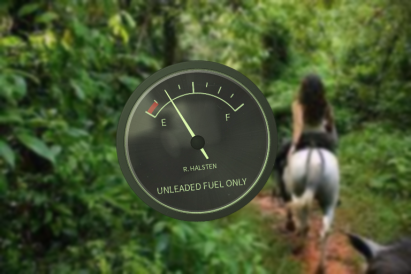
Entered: 0.25
